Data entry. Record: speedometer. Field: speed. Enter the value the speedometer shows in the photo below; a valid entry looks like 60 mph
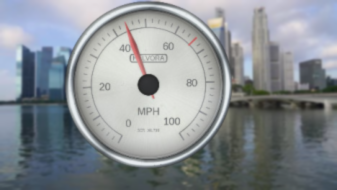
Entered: 44 mph
